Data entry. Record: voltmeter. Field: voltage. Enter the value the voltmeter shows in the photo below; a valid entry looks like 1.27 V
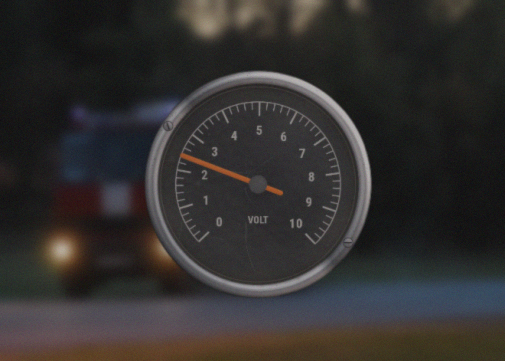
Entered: 2.4 V
